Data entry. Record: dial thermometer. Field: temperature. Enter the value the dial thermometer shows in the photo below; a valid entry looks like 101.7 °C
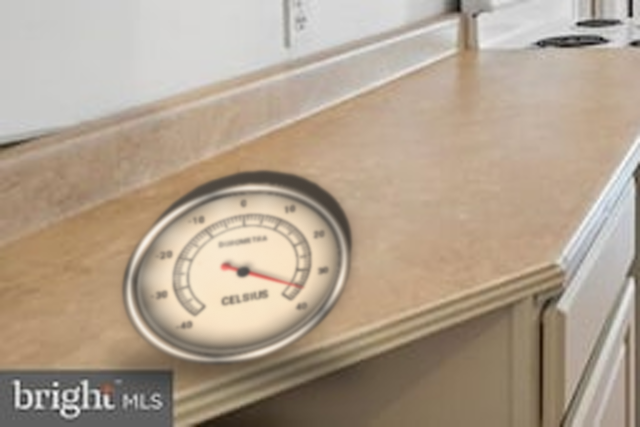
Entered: 35 °C
